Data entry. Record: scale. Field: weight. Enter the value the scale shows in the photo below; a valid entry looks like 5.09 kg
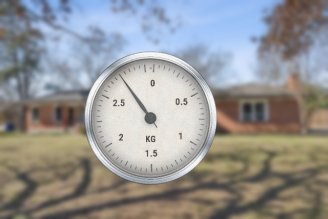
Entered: 2.75 kg
